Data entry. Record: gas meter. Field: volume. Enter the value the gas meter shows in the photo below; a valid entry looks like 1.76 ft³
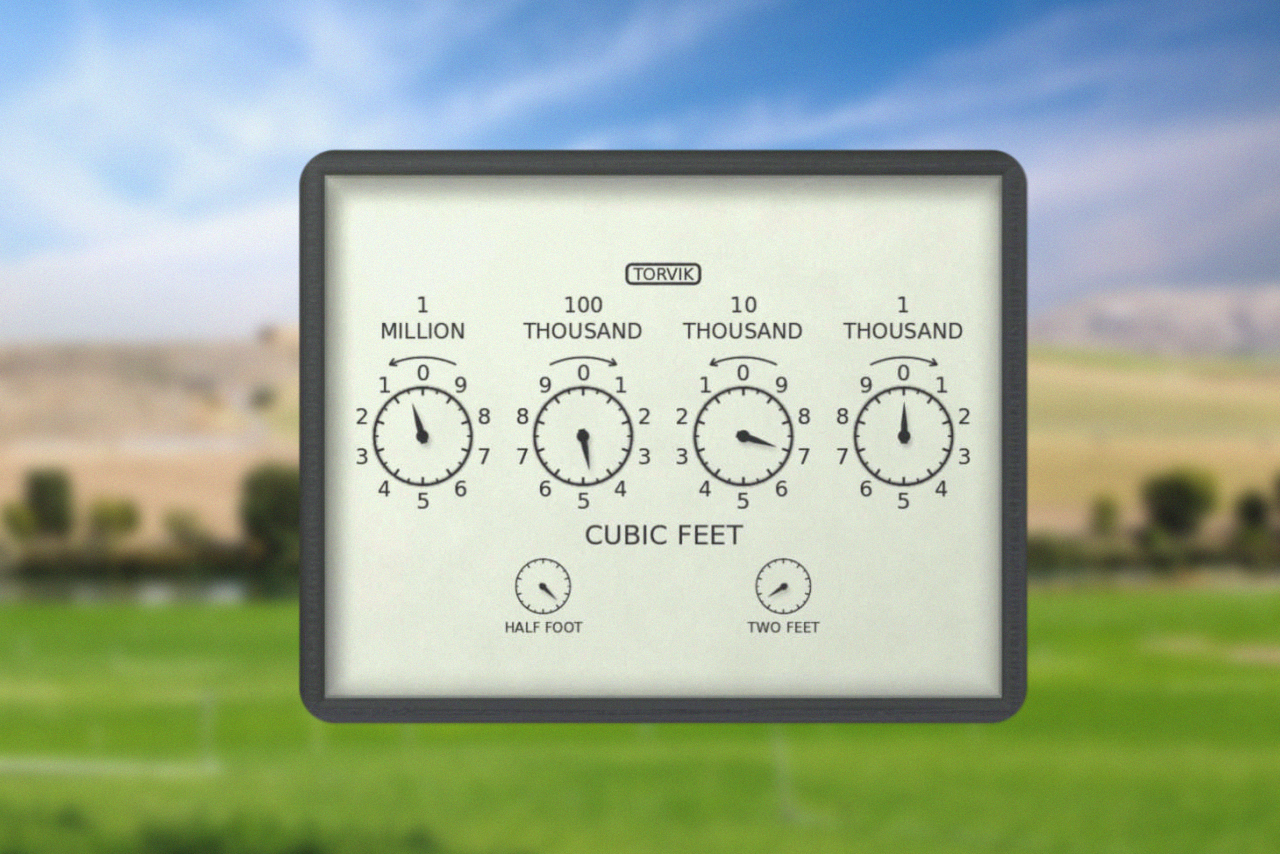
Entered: 47000 ft³
